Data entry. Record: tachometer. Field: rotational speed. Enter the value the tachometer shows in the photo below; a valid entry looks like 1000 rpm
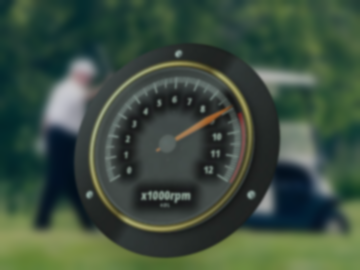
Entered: 9000 rpm
